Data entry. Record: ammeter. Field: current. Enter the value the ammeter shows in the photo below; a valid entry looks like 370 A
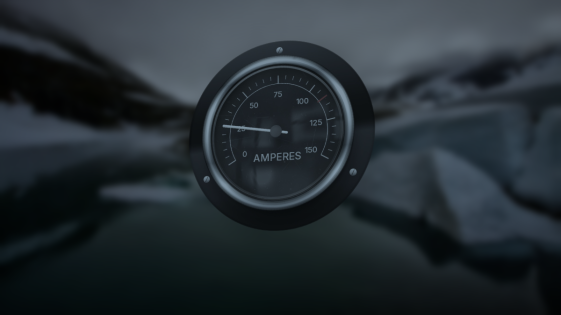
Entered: 25 A
